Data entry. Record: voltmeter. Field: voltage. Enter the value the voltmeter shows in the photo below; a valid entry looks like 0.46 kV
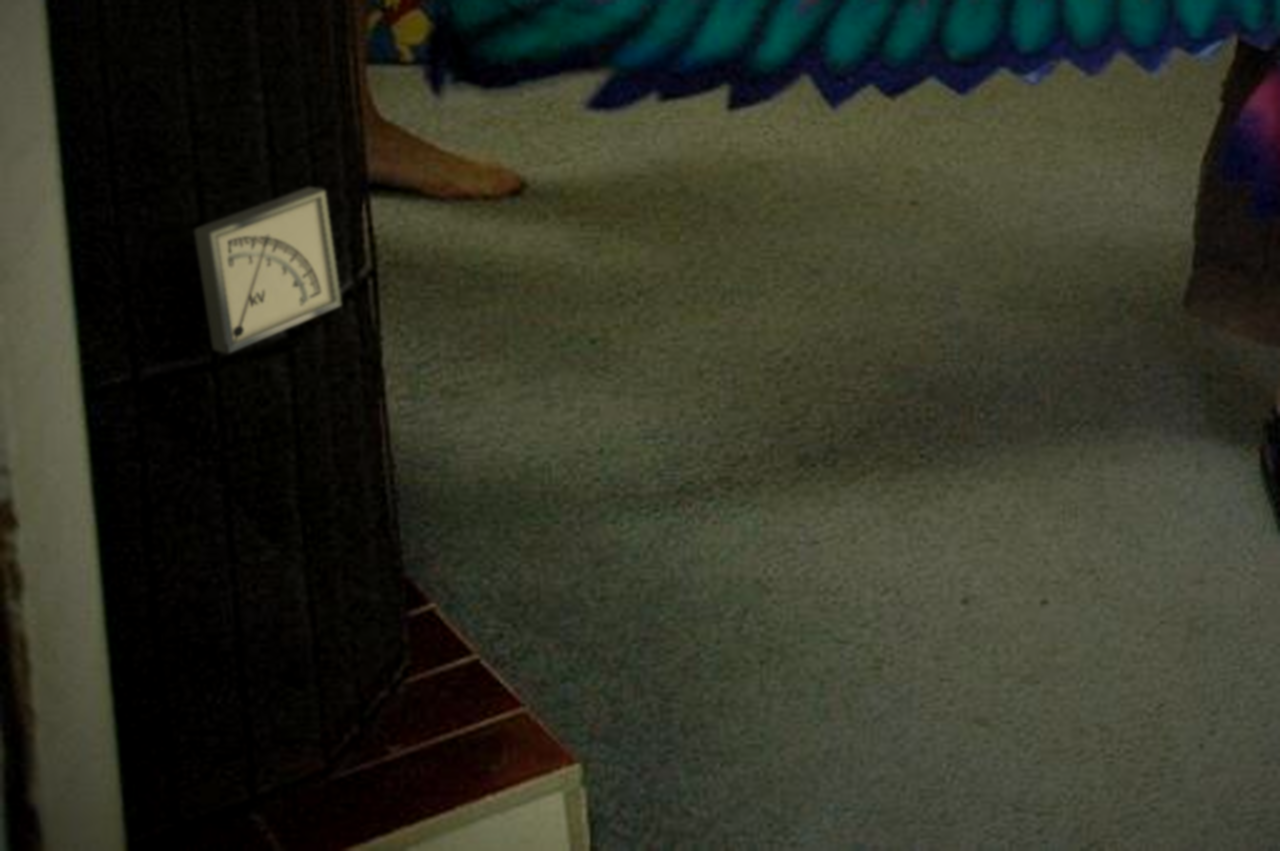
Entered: 1.5 kV
